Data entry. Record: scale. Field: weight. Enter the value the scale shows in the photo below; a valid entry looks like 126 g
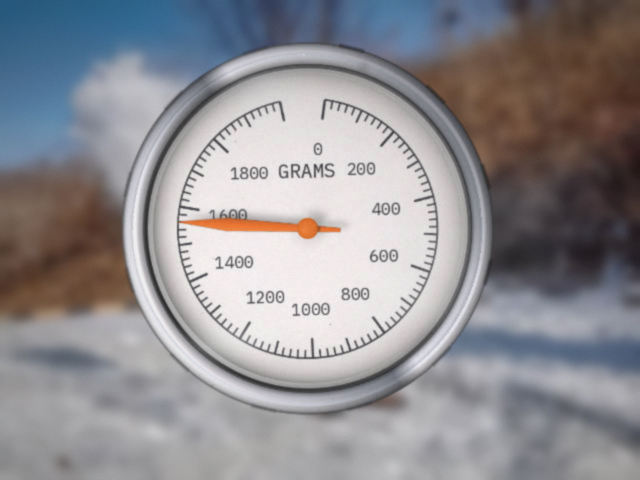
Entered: 1560 g
